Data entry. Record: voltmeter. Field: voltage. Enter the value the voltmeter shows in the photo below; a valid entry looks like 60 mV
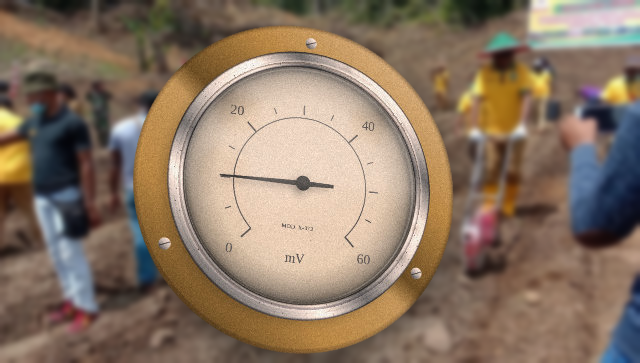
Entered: 10 mV
